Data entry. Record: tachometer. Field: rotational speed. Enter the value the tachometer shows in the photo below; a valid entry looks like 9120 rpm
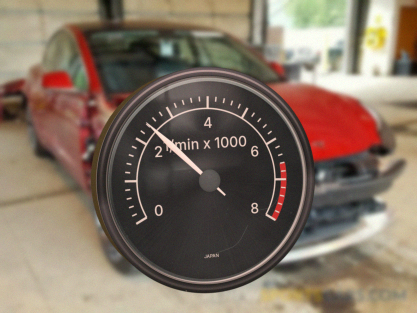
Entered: 2400 rpm
